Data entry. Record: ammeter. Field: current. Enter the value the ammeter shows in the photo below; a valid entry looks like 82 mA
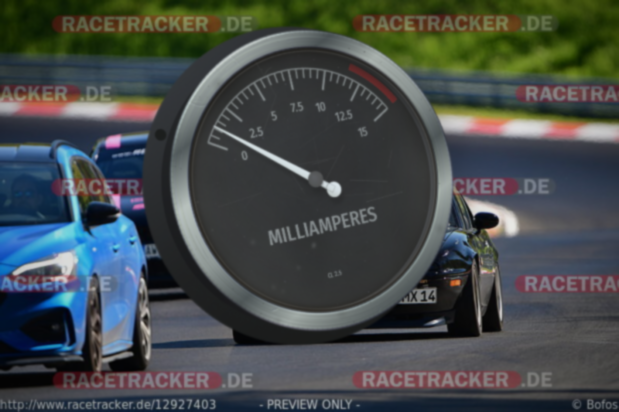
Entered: 1 mA
